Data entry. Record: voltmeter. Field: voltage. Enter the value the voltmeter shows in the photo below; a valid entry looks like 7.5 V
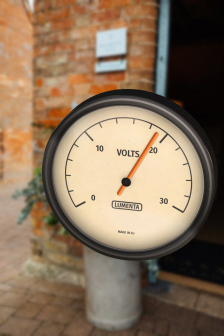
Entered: 19 V
